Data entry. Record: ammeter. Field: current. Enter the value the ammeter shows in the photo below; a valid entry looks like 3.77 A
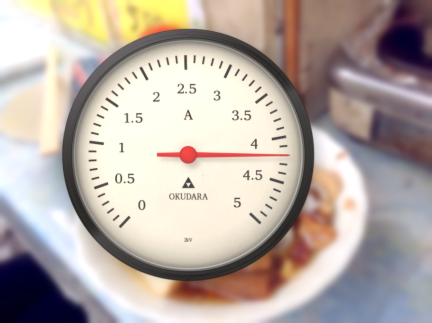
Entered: 4.2 A
